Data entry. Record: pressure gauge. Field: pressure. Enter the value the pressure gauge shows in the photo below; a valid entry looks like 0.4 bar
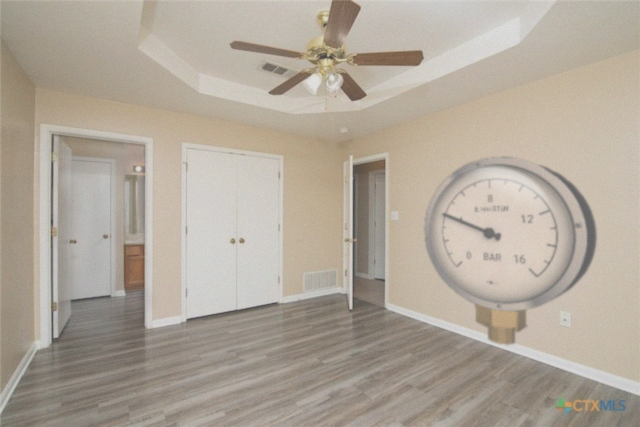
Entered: 4 bar
